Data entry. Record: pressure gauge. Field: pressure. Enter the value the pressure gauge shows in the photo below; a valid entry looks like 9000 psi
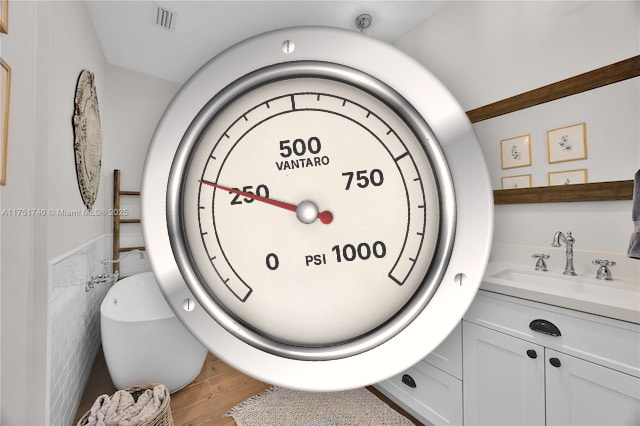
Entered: 250 psi
